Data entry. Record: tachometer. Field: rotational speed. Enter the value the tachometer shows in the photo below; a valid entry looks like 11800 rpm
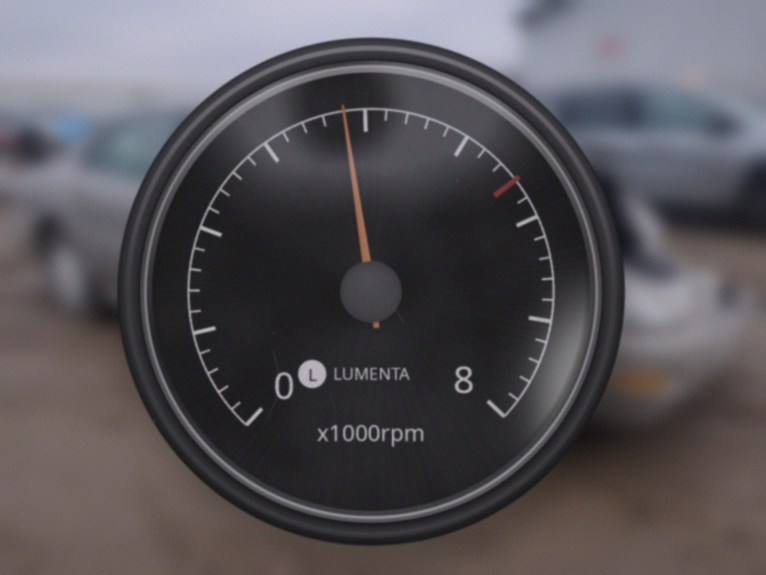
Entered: 3800 rpm
